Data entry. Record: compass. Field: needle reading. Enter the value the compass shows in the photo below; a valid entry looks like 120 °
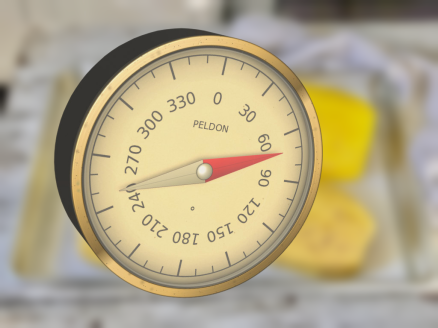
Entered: 70 °
